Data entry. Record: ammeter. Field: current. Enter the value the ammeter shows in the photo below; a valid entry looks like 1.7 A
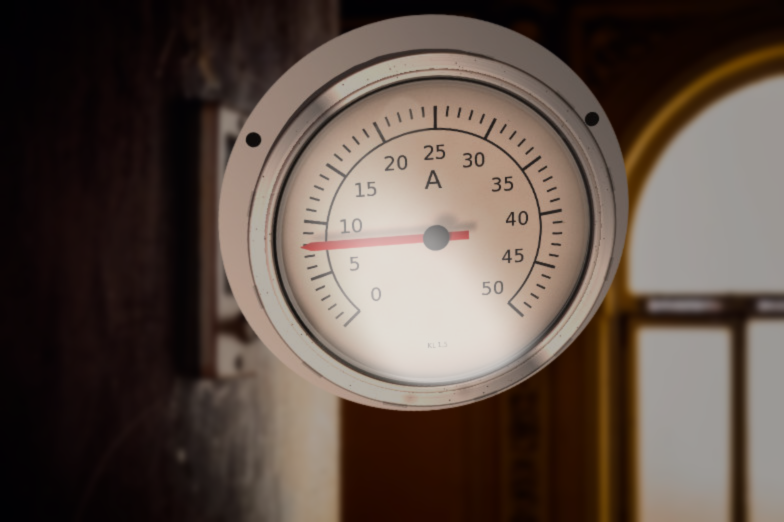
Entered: 8 A
